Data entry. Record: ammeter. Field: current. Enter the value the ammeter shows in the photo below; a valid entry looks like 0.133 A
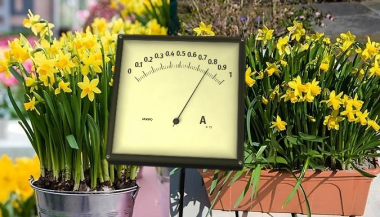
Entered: 0.8 A
